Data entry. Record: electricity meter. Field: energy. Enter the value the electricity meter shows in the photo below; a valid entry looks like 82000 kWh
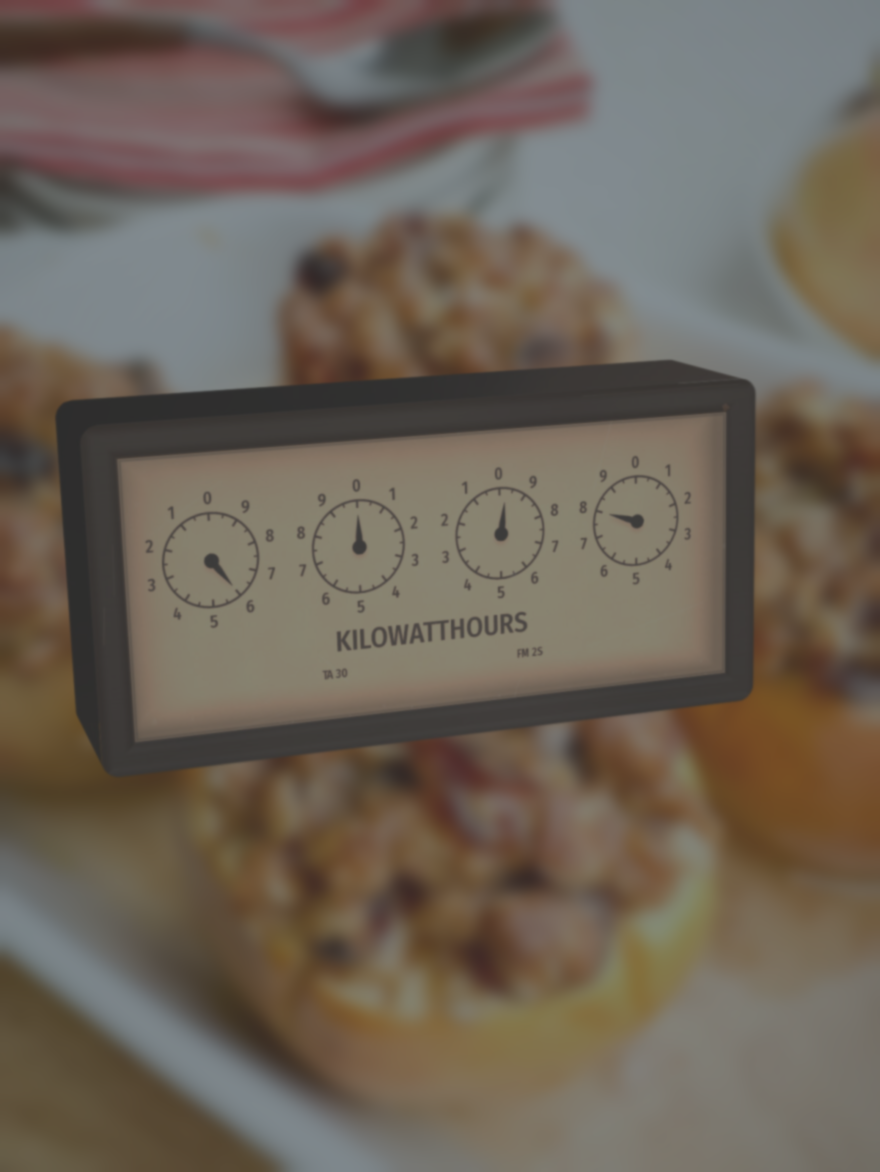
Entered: 5998 kWh
